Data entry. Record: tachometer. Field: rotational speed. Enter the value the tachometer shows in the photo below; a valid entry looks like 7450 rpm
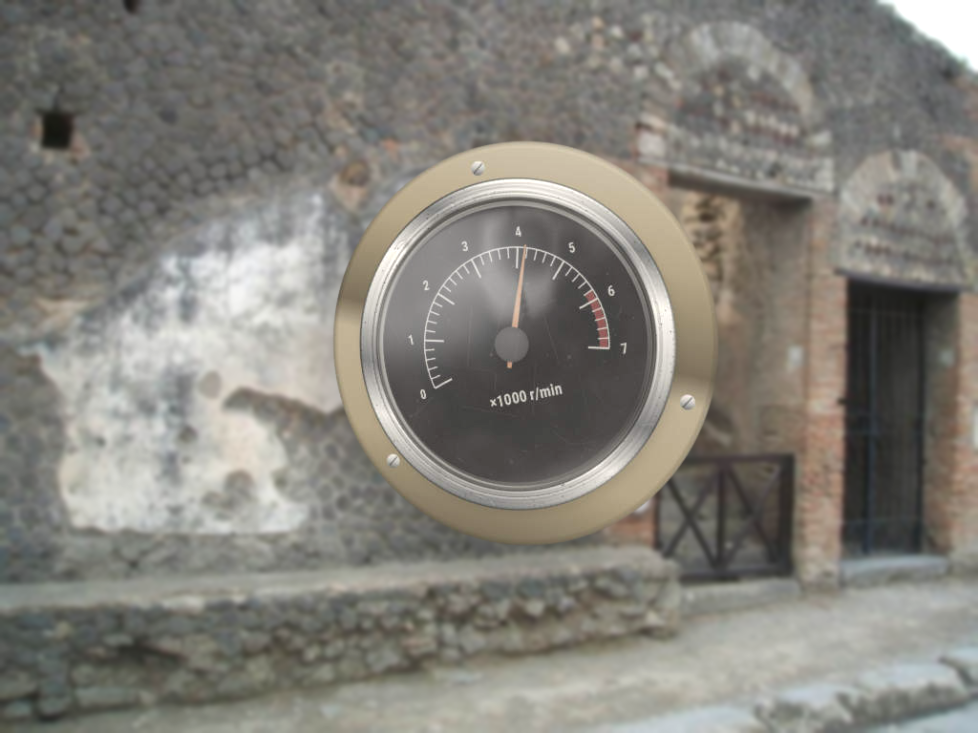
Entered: 4200 rpm
